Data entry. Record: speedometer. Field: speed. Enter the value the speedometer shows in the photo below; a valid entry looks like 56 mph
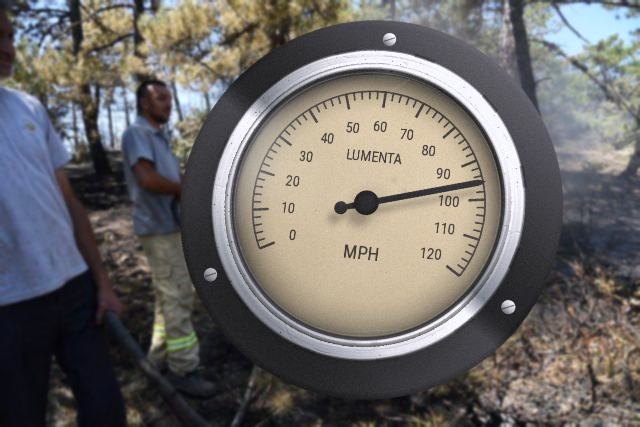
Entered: 96 mph
